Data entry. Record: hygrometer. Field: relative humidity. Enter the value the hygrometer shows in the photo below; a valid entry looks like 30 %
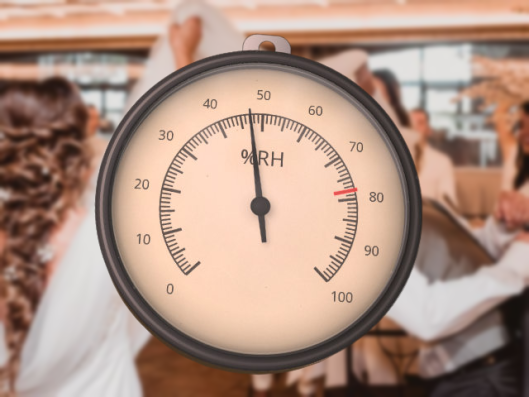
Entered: 47 %
